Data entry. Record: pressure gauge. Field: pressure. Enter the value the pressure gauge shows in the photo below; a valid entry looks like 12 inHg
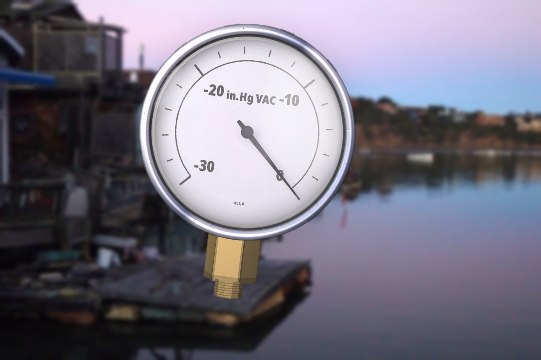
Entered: 0 inHg
